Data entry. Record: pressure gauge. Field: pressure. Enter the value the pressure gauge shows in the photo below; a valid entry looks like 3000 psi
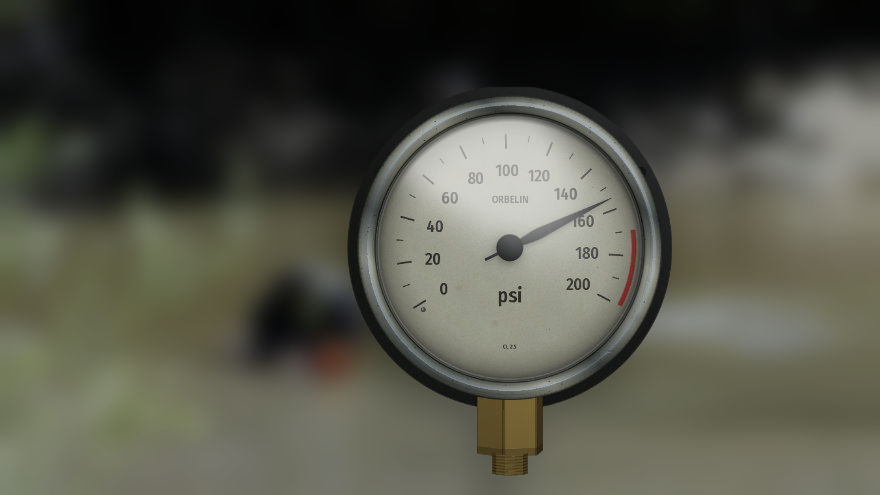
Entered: 155 psi
